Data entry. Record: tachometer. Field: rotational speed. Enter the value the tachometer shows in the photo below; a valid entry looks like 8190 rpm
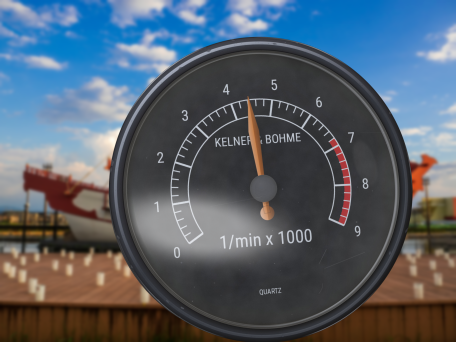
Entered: 4400 rpm
